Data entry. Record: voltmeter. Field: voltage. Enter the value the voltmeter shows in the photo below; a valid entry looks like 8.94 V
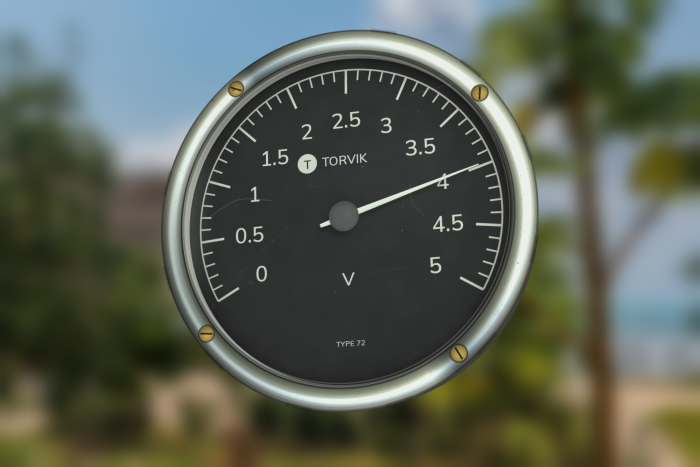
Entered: 4 V
